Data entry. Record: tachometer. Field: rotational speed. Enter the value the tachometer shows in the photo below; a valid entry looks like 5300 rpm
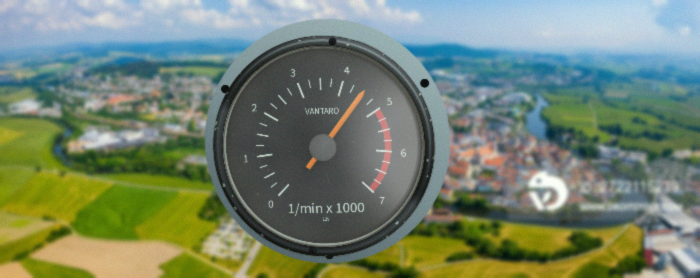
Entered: 4500 rpm
